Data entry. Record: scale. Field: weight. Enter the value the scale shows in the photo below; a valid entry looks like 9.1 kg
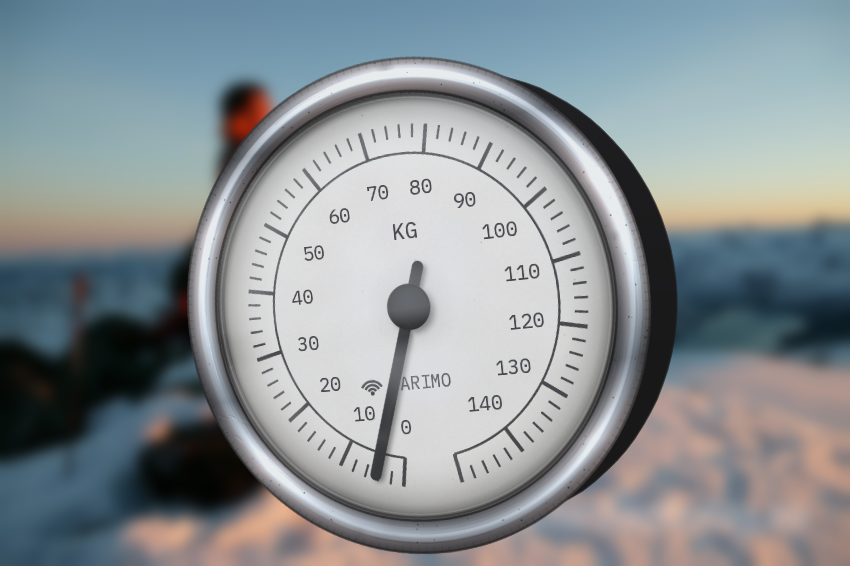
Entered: 4 kg
